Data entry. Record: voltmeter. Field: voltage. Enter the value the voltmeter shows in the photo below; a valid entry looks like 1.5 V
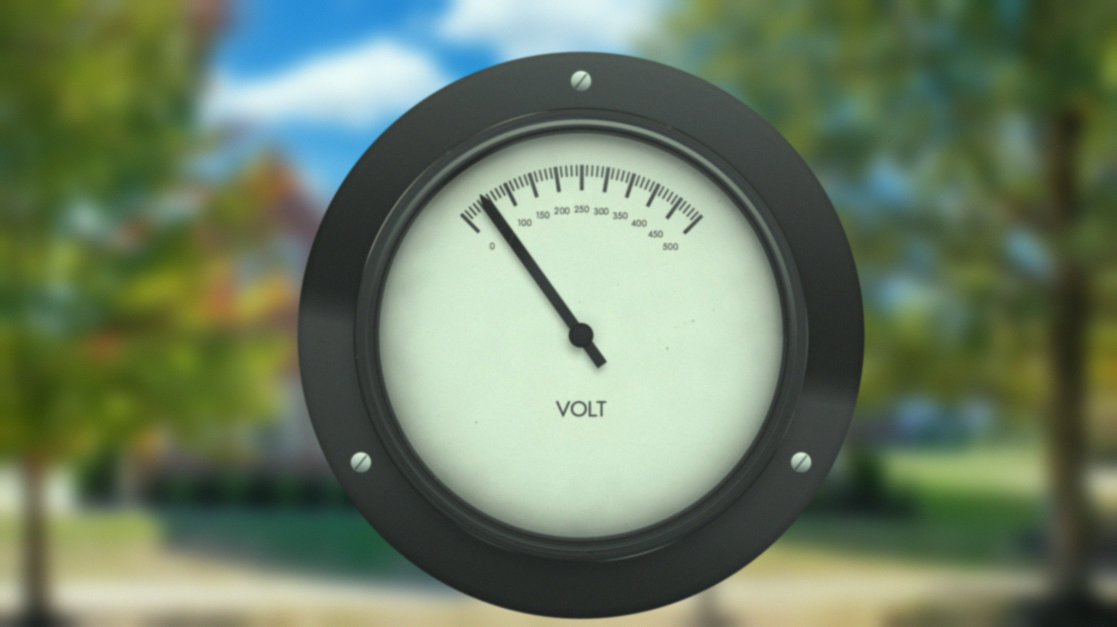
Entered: 50 V
